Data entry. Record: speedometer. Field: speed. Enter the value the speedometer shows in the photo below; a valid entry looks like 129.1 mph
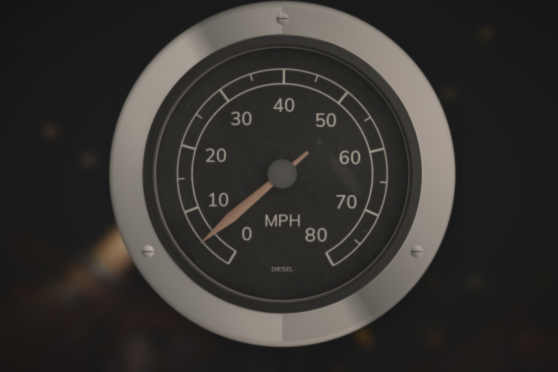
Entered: 5 mph
